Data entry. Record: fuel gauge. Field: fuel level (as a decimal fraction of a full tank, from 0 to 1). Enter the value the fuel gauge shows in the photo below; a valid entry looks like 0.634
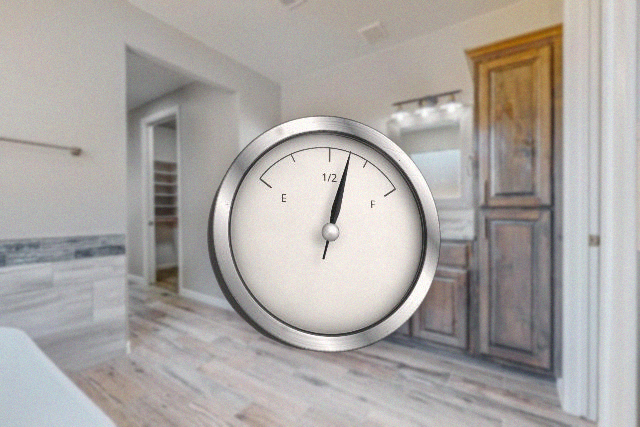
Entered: 0.625
